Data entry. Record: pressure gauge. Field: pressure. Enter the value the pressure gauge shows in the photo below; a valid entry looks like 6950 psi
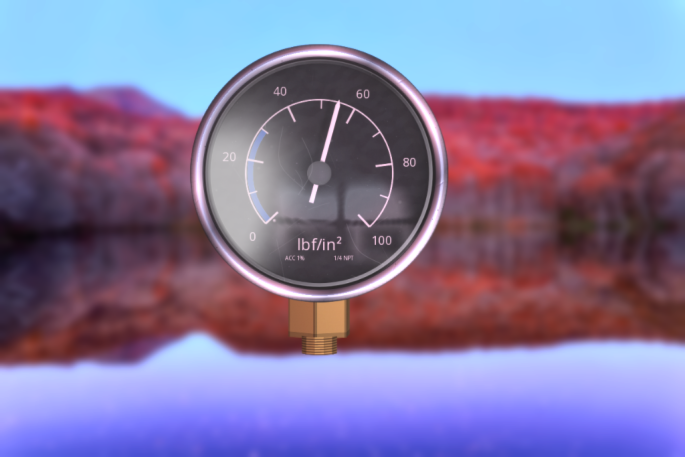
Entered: 55 psi
